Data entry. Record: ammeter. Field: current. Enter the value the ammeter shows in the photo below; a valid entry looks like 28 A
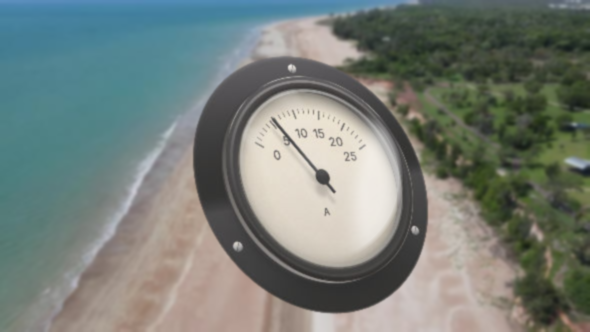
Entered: 5 A
